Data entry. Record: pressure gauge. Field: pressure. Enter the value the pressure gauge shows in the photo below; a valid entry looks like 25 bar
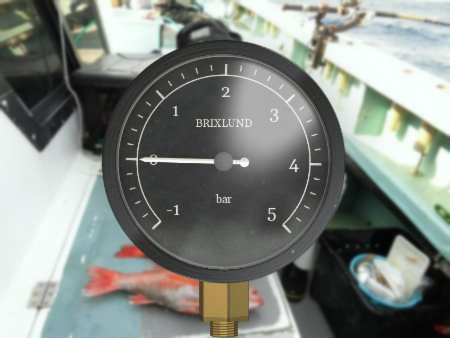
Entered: 0 bar
